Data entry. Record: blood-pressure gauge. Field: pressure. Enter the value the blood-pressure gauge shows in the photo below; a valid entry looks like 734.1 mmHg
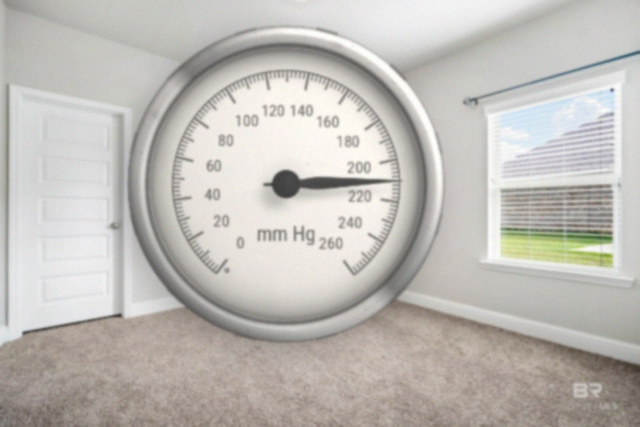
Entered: 210 mmHg
